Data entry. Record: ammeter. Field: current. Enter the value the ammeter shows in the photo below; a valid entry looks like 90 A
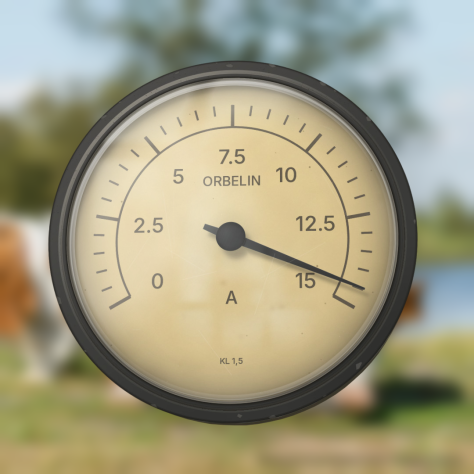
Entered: 14.5 A
